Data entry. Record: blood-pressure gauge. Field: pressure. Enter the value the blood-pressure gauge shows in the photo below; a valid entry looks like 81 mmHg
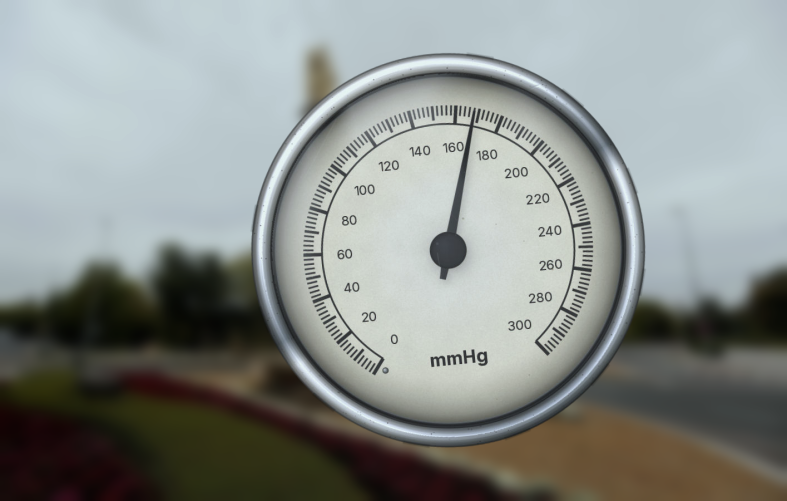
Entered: 168 mmHg
